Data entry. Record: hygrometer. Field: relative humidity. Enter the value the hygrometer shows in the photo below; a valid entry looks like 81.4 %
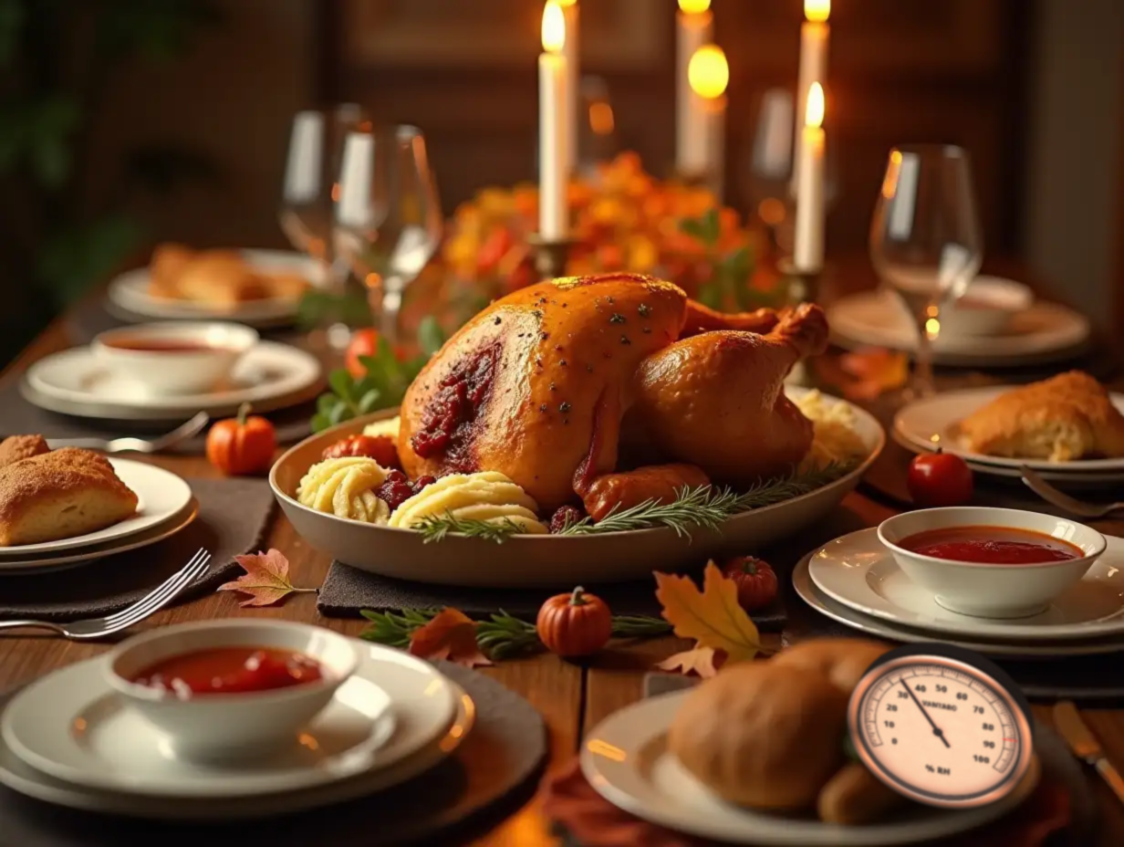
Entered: 35 %
